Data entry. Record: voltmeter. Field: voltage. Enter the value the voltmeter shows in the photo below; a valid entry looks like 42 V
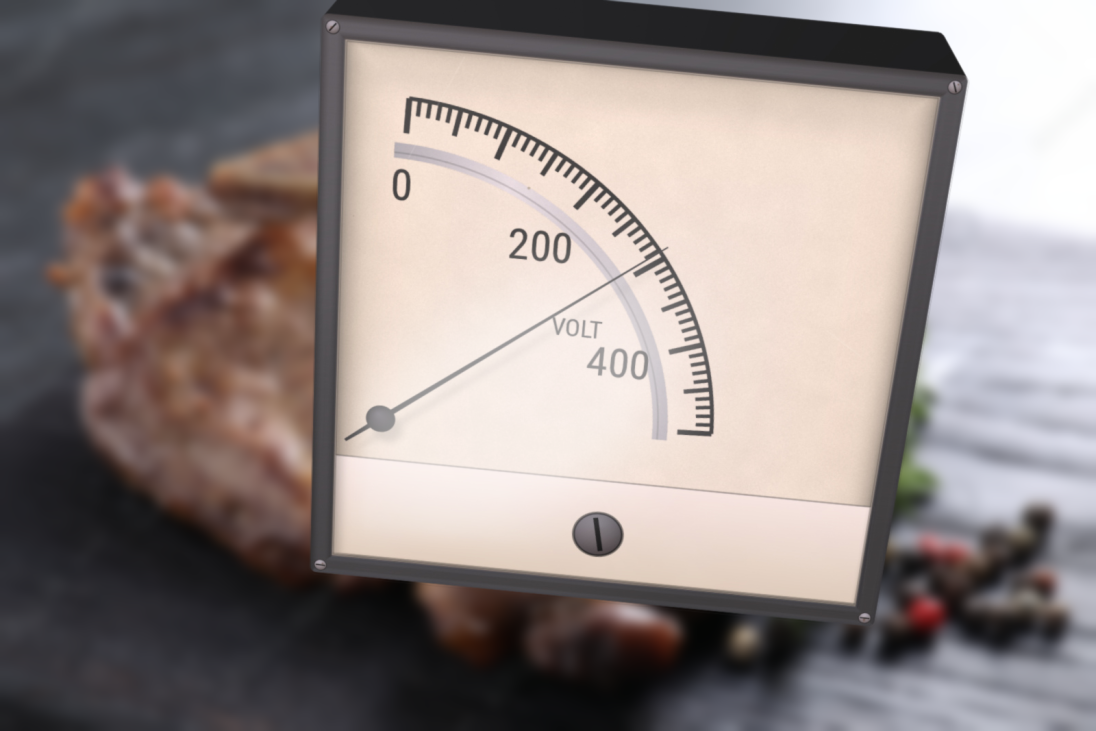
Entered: 290 V
